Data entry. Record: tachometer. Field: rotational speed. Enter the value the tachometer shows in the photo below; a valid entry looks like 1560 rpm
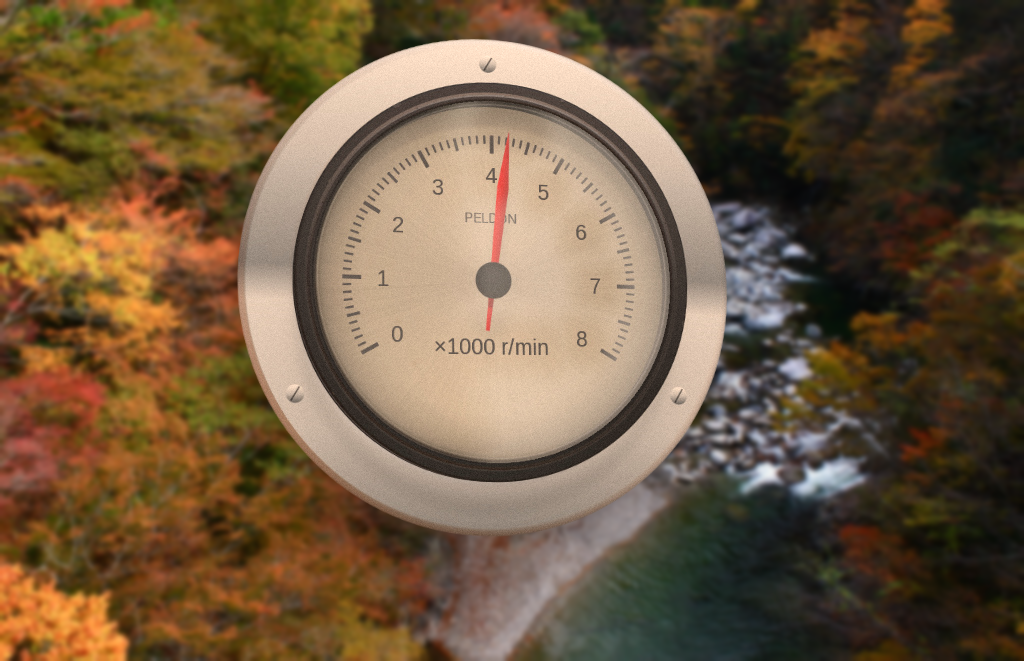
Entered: 4200 rpm
